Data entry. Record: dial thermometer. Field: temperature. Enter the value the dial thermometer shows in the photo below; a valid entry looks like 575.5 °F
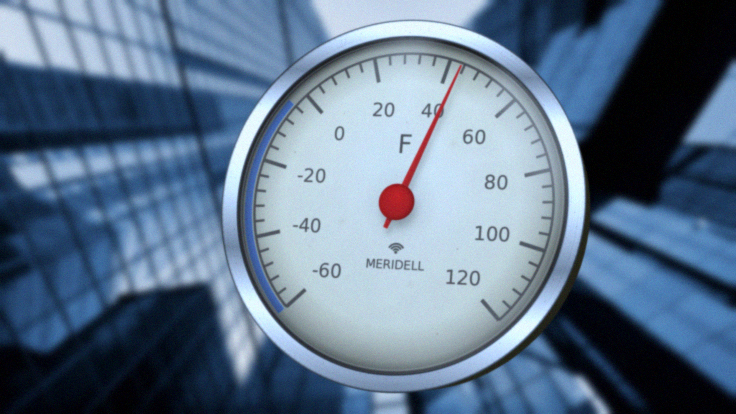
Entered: 44 °F
